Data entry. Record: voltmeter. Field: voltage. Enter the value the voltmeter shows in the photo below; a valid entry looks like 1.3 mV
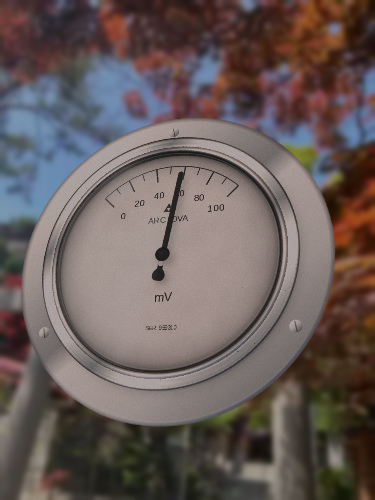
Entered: 60 mV
